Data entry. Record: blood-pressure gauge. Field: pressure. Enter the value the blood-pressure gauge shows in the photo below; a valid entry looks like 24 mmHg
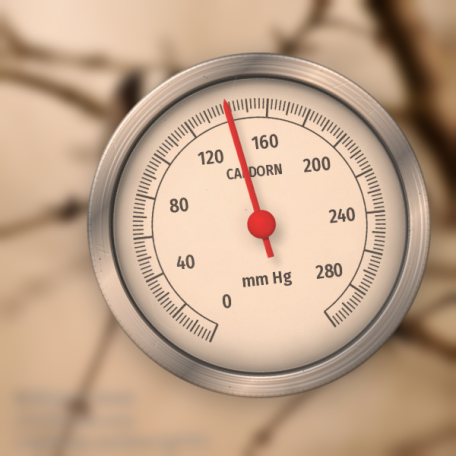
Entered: 140 mmHg
